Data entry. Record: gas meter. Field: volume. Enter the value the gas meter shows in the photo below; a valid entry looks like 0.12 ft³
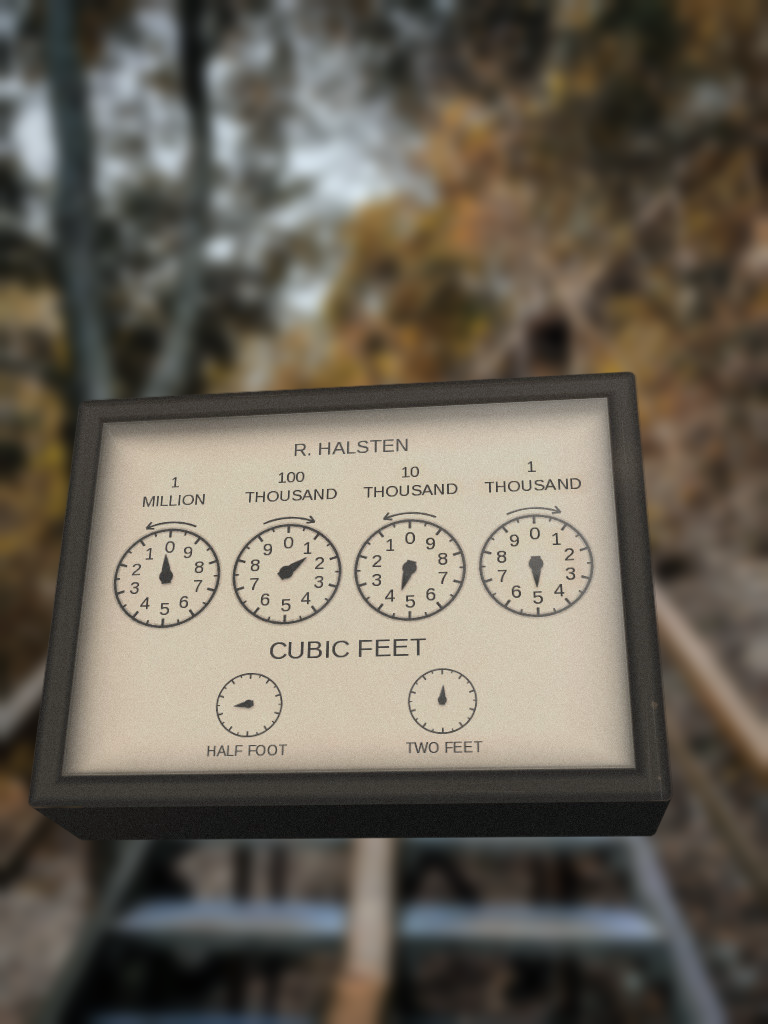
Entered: 14500 ft³
